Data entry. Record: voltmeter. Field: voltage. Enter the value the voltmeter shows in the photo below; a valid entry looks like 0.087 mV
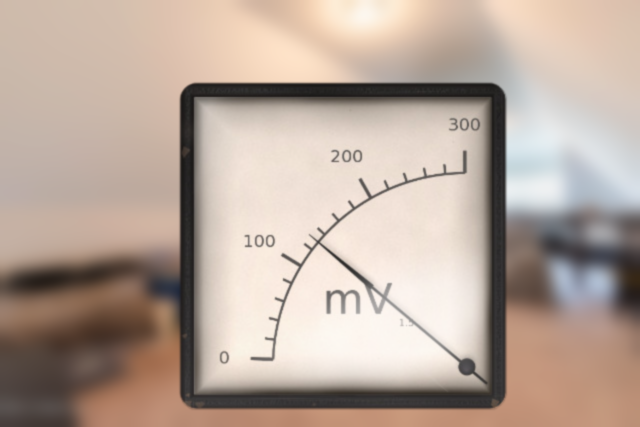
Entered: 130 mV
